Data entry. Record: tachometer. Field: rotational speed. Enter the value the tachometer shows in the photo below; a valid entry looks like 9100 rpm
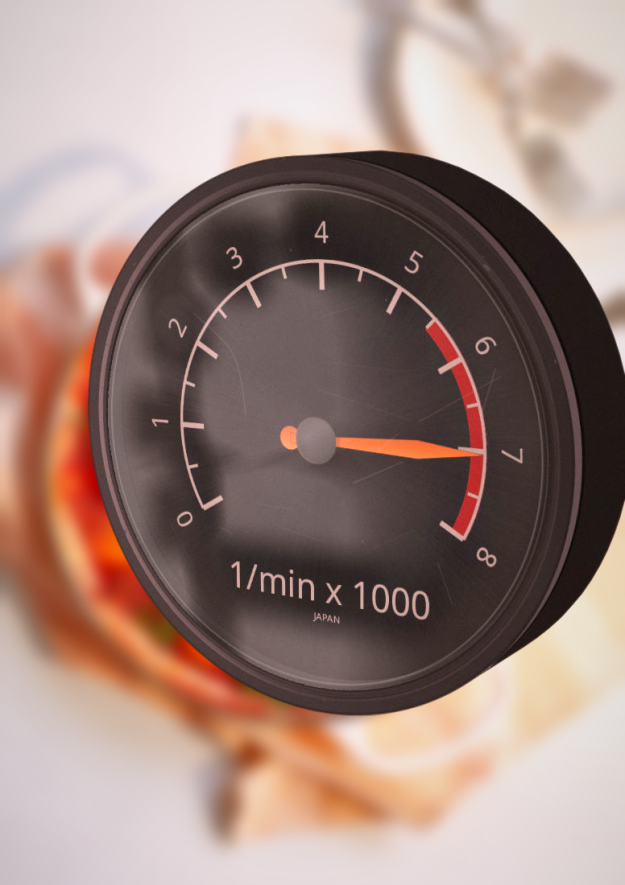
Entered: 7000 rpm
